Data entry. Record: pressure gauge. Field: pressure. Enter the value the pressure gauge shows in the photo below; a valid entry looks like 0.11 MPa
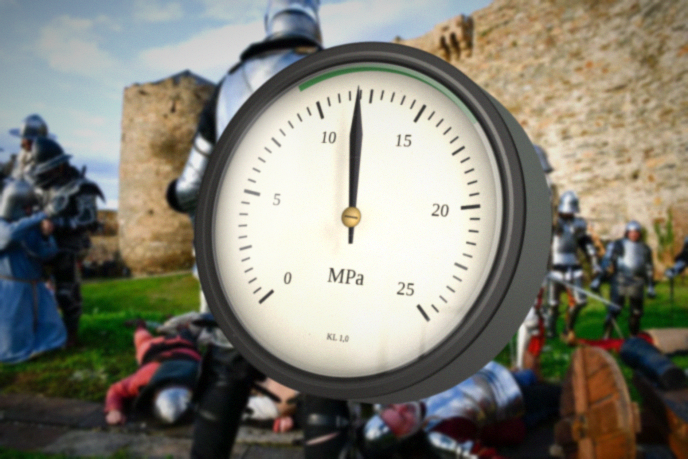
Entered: 12 MPa
